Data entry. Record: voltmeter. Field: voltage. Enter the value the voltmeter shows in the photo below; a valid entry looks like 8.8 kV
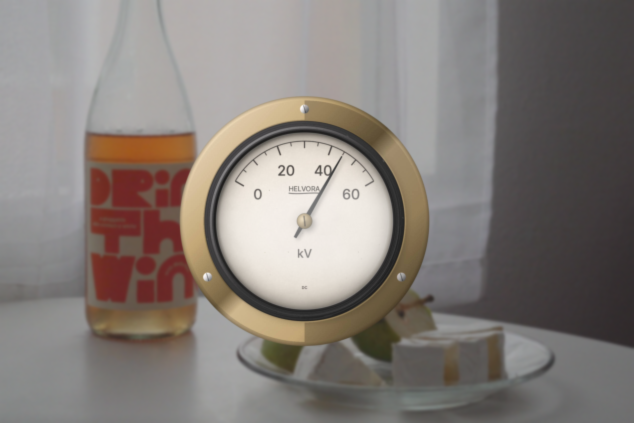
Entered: 45 kV
